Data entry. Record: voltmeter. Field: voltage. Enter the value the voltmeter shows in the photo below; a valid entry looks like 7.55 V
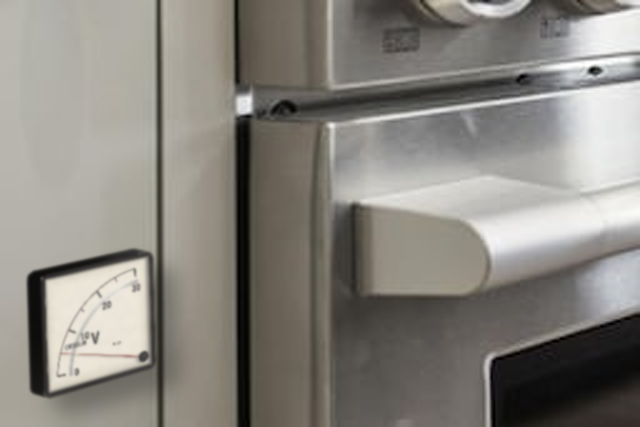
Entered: 5 V
